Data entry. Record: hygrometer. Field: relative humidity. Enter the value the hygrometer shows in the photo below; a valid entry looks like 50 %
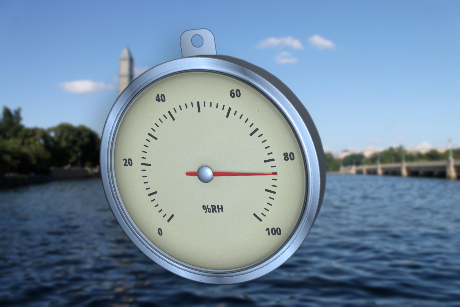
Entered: 84 %
